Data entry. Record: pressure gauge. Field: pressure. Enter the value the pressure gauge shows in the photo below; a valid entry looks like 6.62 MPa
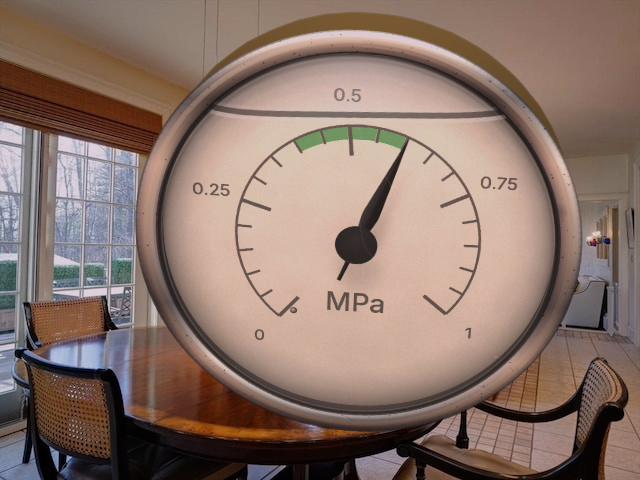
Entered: 0.6 MPa
